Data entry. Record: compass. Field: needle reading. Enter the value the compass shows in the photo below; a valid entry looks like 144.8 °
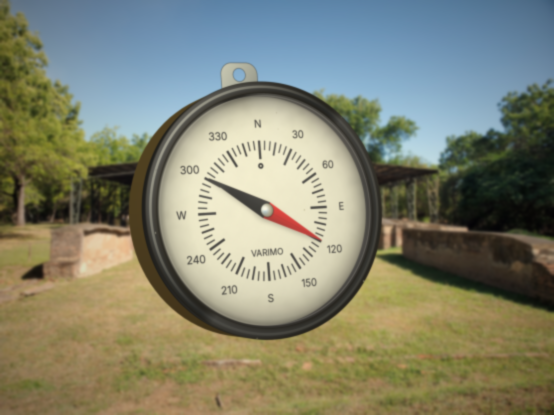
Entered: 120 °
